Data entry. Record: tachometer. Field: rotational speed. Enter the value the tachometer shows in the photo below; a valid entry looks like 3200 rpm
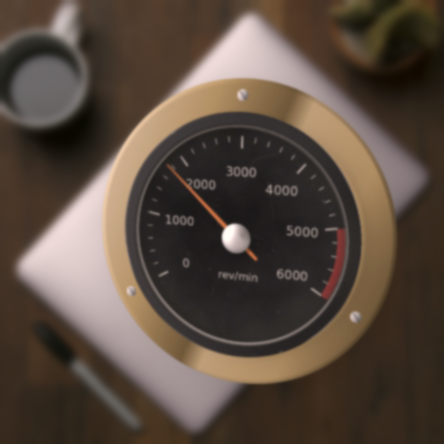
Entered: 1800 rpm
